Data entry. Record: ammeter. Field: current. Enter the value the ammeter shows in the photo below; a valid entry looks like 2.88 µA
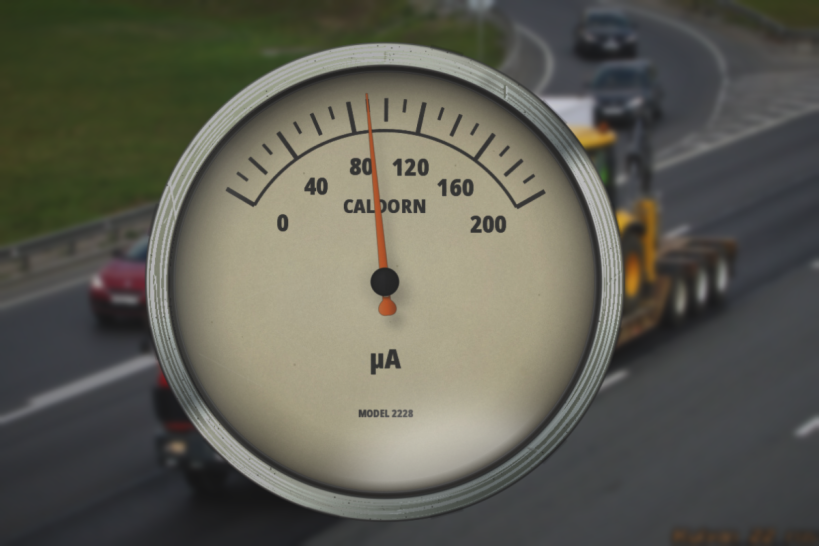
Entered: 90 µA
